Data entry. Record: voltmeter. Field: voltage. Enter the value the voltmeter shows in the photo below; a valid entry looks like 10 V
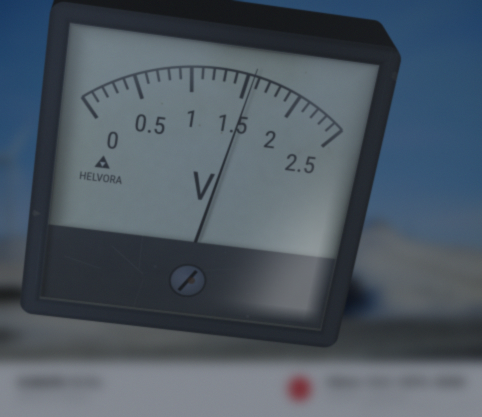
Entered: 1.55 V
